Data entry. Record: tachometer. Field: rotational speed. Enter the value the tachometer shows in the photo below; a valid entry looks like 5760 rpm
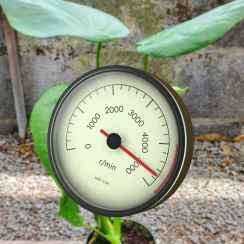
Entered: 4700 rpm
